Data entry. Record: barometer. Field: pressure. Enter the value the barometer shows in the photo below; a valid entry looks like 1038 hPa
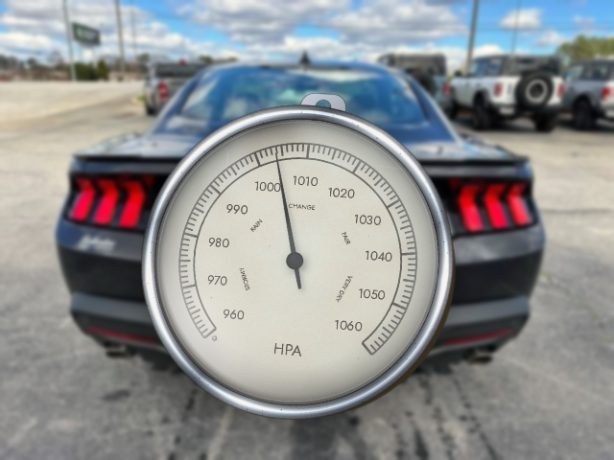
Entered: 1004 hPa
